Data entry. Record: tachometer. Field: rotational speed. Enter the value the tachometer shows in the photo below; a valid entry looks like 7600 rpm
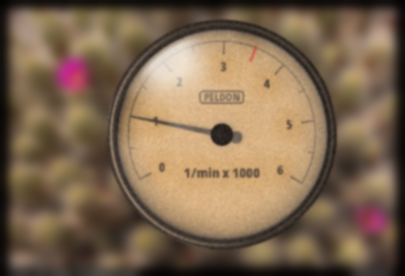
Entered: 1000 rpm
